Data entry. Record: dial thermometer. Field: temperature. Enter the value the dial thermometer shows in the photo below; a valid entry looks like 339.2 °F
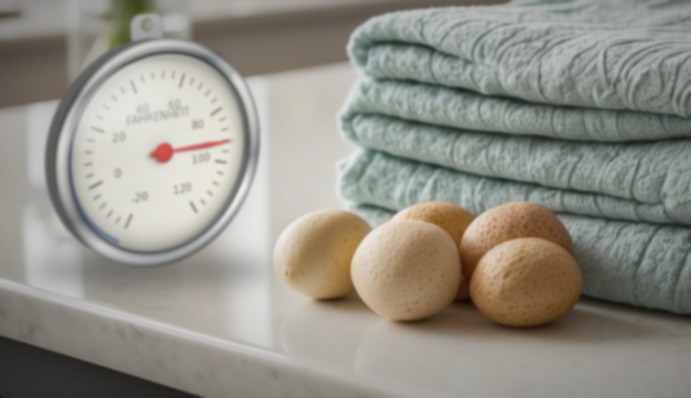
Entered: 92 °F
